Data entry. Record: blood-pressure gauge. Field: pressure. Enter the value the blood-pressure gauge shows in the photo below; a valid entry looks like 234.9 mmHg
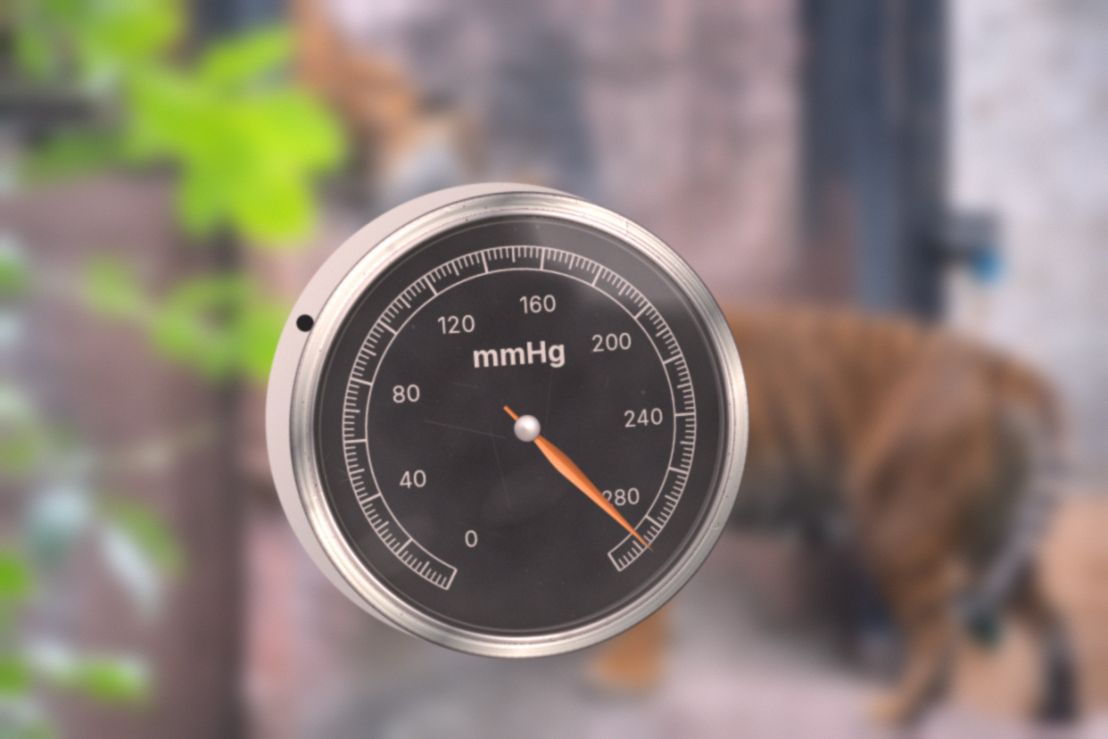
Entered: 288 mmHg
